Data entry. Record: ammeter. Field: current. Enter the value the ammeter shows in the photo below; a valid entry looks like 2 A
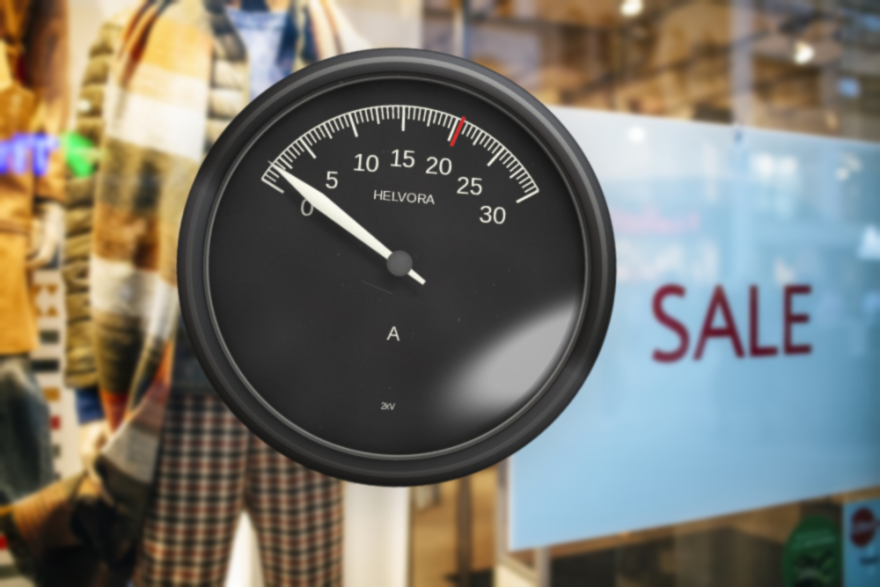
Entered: 1.5 A
